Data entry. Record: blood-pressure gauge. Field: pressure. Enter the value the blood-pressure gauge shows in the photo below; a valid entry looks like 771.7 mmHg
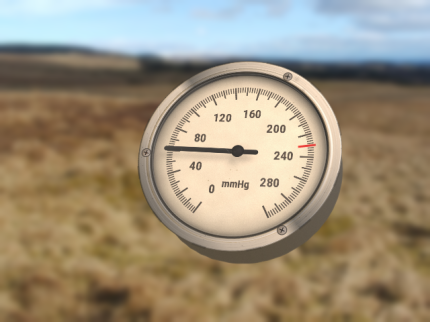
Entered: 60 mmHg
